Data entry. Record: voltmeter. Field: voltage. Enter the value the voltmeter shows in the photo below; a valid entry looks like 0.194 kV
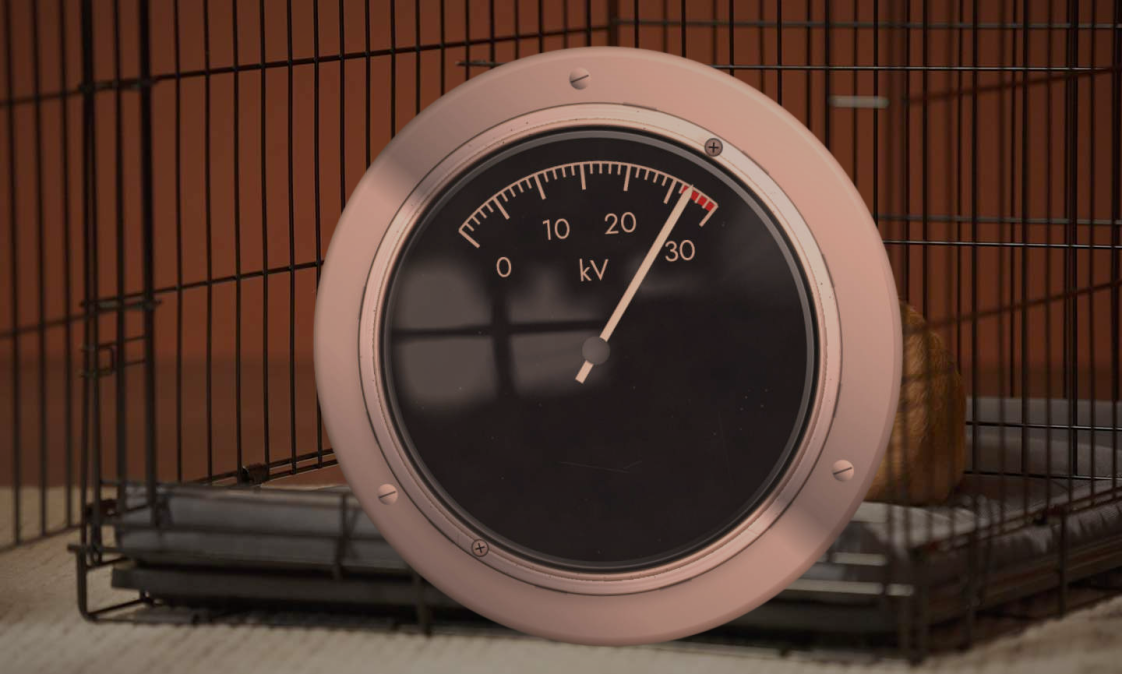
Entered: 27 kV
